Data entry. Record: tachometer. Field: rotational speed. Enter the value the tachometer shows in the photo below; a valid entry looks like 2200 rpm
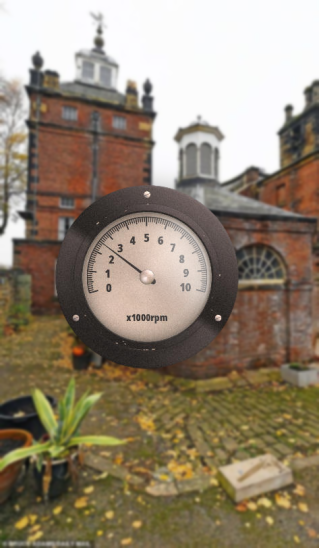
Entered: 2500 rpm
